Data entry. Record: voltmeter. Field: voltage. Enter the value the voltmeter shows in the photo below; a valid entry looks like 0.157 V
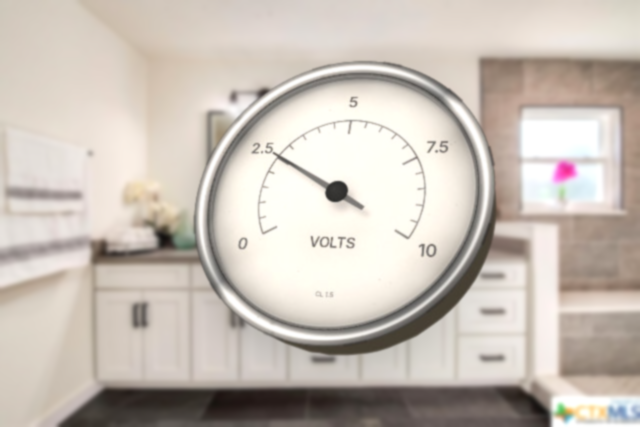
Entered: 2.5 V
